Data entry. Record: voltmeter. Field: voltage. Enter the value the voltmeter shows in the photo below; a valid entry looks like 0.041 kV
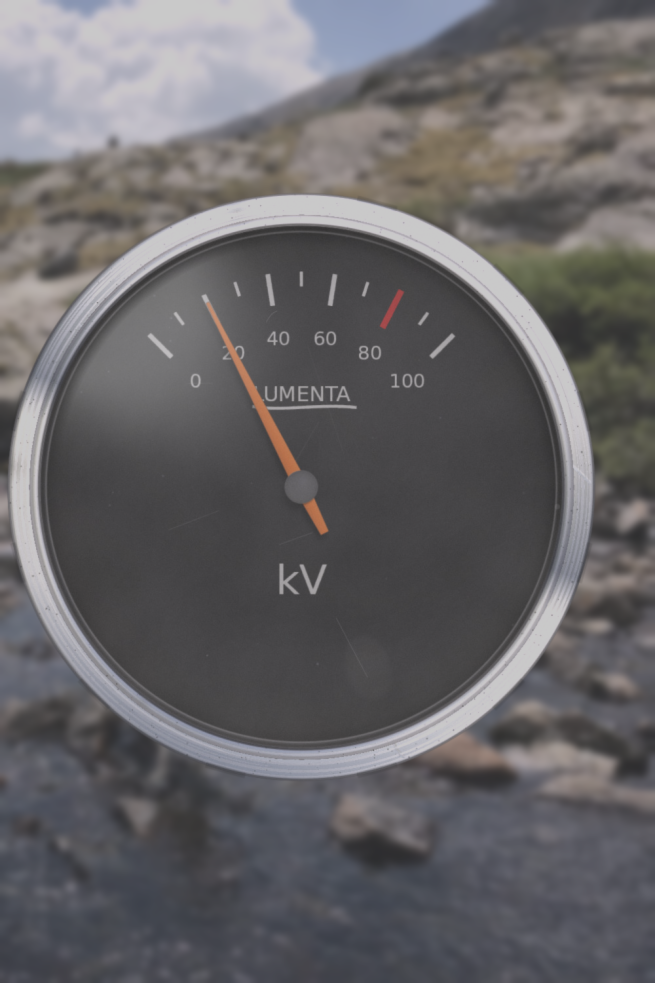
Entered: 20 kV
